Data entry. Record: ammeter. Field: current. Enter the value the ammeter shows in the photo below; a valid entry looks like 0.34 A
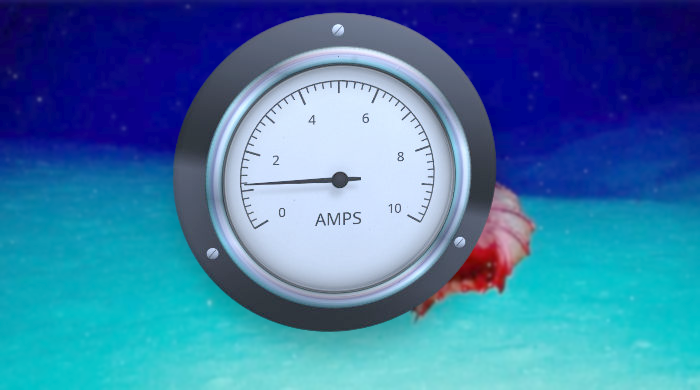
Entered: 1.2 A
